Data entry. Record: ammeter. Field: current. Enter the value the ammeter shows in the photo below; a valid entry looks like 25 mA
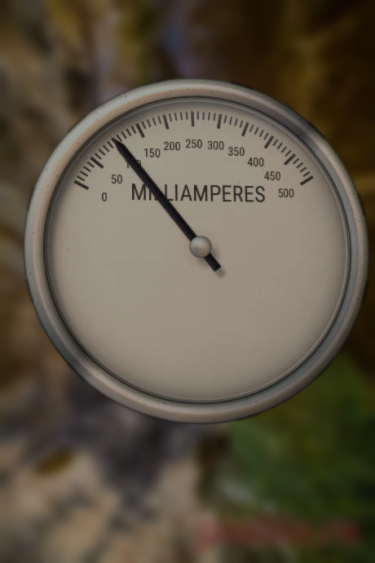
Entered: 100 mA
